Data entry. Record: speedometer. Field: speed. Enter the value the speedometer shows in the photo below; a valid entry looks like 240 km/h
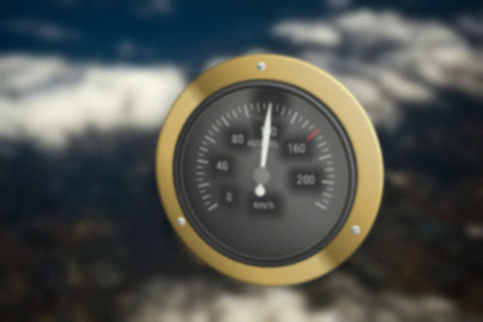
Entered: 120 km/h
